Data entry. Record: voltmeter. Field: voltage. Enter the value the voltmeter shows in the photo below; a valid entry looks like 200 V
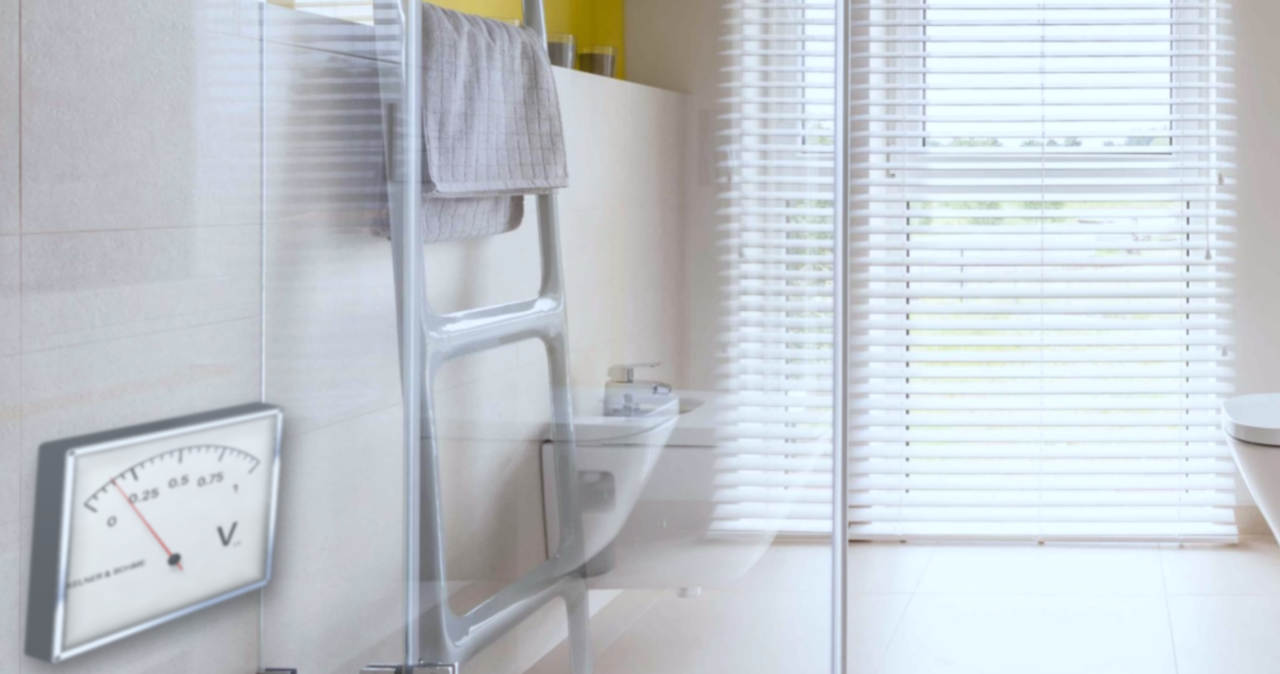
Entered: 0.15 V
